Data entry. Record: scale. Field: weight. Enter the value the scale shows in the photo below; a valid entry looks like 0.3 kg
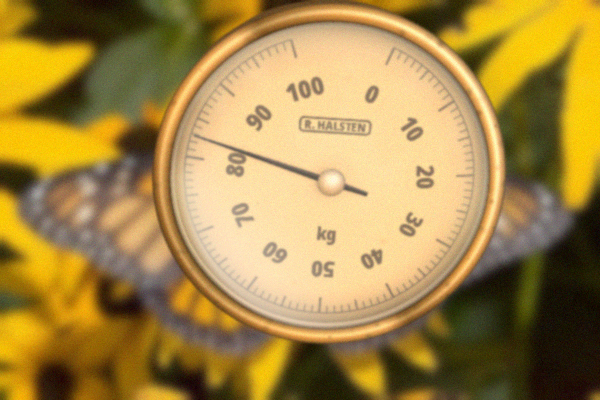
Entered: 83 kg
